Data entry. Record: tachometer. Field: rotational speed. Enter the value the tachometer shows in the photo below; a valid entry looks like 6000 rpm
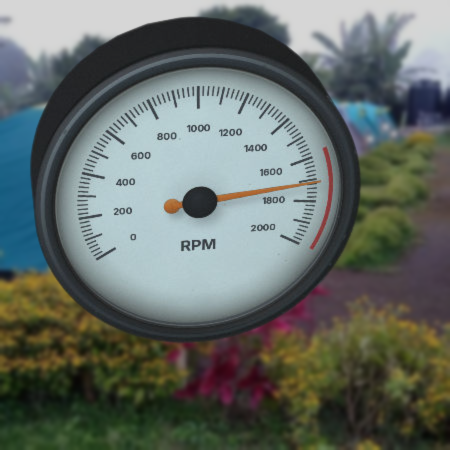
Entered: 1700 rpm
